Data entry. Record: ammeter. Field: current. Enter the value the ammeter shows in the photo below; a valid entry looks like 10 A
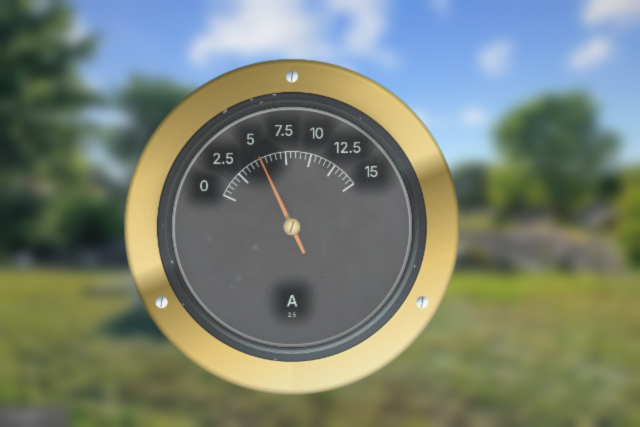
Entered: 5 A
